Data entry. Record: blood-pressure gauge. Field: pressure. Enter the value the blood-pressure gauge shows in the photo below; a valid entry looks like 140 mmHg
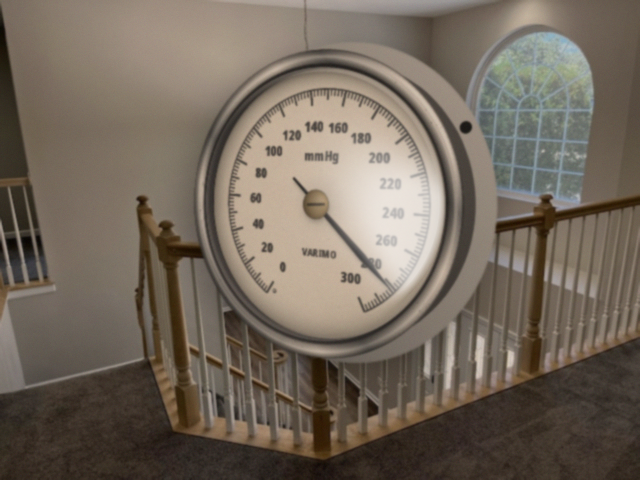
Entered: 280 mmHg
